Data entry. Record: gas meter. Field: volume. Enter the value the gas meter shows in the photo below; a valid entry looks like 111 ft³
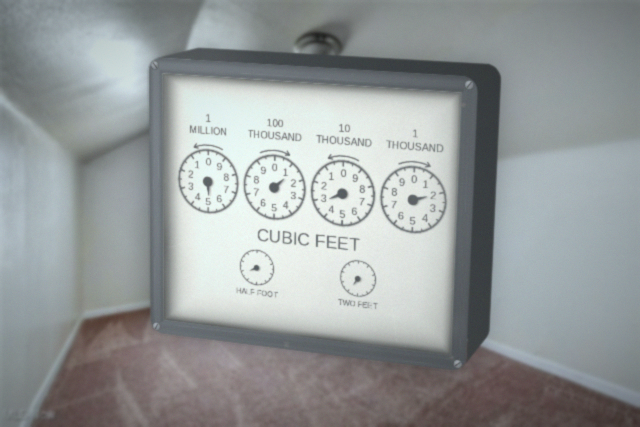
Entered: 513200 ft³
